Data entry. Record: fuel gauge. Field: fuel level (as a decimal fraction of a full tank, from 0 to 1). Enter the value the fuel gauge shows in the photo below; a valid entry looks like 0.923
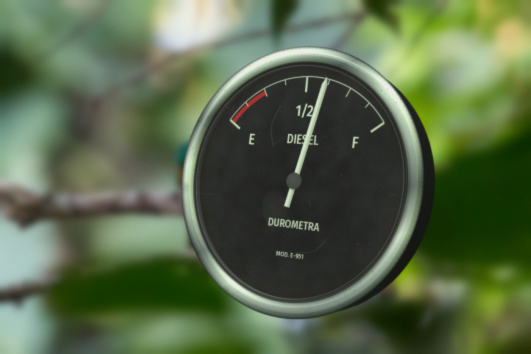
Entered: 0.625
